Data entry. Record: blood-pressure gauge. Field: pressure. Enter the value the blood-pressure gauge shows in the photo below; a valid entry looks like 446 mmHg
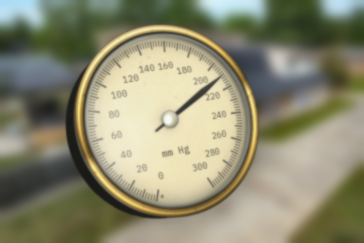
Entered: 210 mmHg
